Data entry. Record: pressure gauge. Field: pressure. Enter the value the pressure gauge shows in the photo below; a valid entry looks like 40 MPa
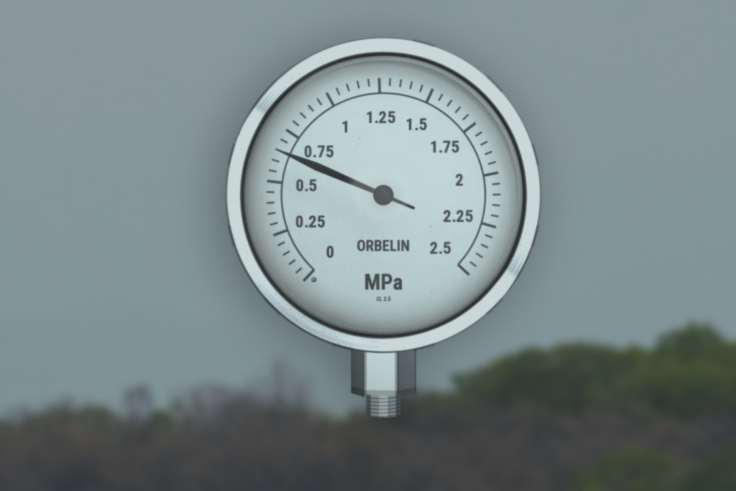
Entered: 0.65 MPa
